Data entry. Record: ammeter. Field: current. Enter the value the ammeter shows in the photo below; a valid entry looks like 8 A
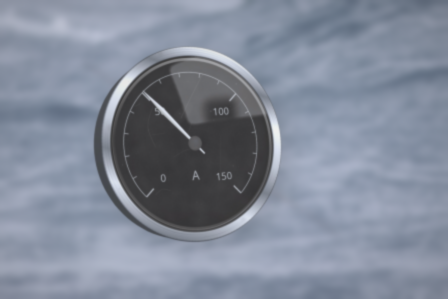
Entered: 50 A
